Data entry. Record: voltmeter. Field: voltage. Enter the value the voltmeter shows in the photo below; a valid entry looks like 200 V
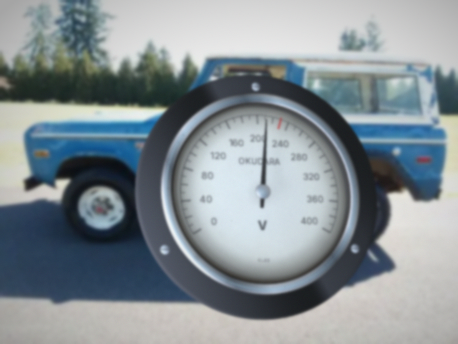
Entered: 210 V
